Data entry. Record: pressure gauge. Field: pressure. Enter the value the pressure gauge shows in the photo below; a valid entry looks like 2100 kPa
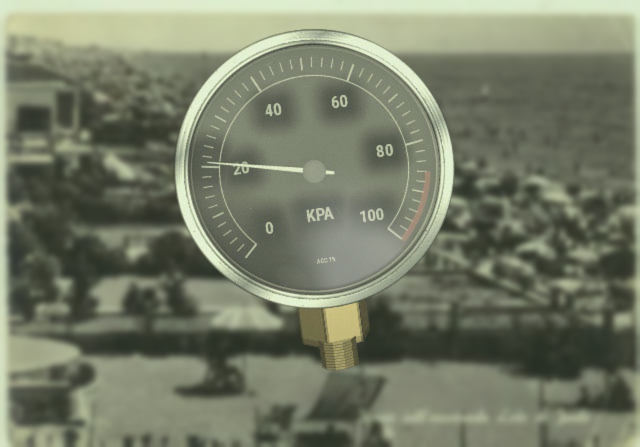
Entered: 21 kPa
